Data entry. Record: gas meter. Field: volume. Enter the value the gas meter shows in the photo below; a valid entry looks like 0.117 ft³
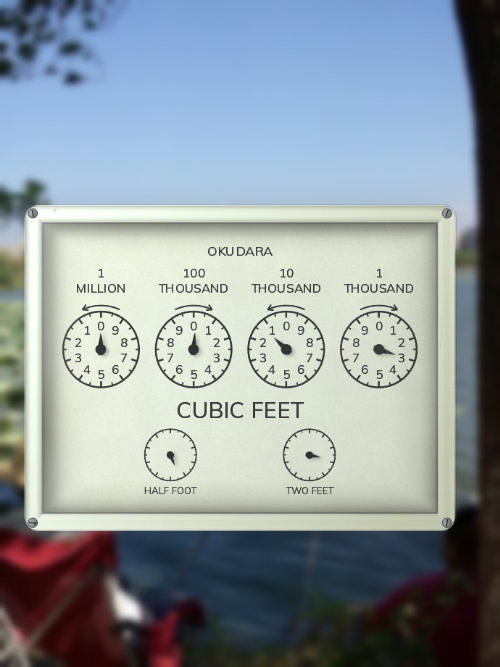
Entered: 1300 ft³
